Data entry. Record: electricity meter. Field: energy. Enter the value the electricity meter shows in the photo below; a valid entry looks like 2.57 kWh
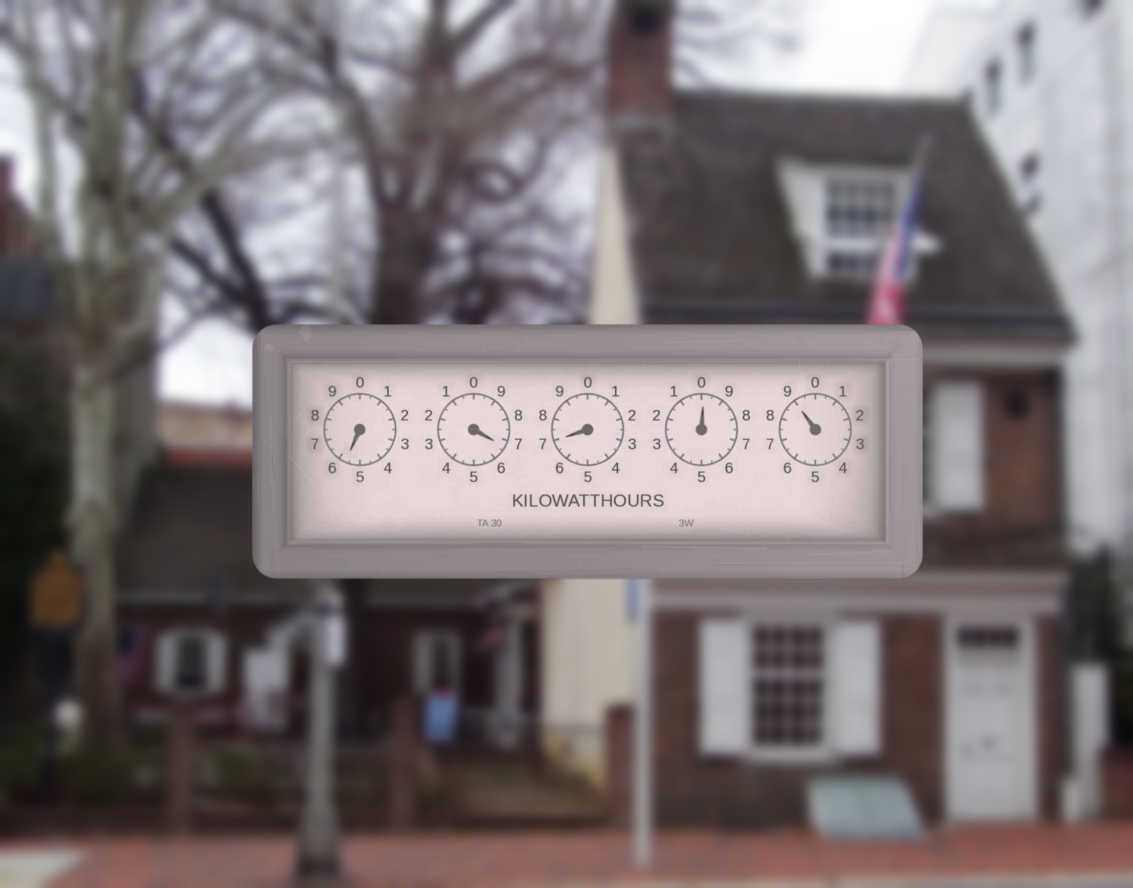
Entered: 56699 kWh
